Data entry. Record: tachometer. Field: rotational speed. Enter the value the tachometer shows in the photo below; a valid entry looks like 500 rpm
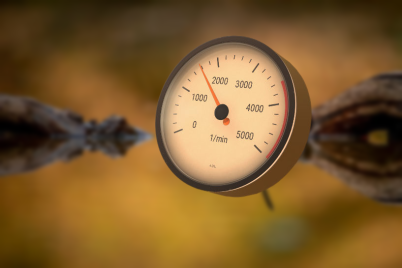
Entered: 1600 rpm
